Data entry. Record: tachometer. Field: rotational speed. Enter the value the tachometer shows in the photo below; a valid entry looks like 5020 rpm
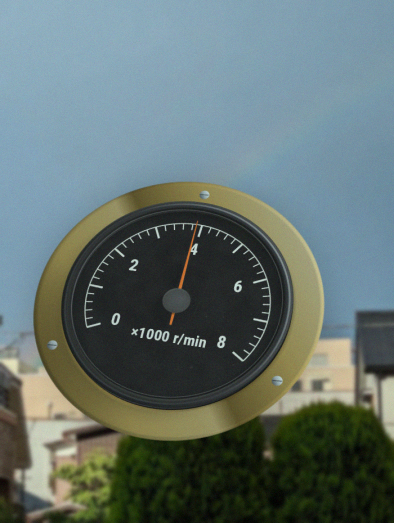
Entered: 3900 rpm
